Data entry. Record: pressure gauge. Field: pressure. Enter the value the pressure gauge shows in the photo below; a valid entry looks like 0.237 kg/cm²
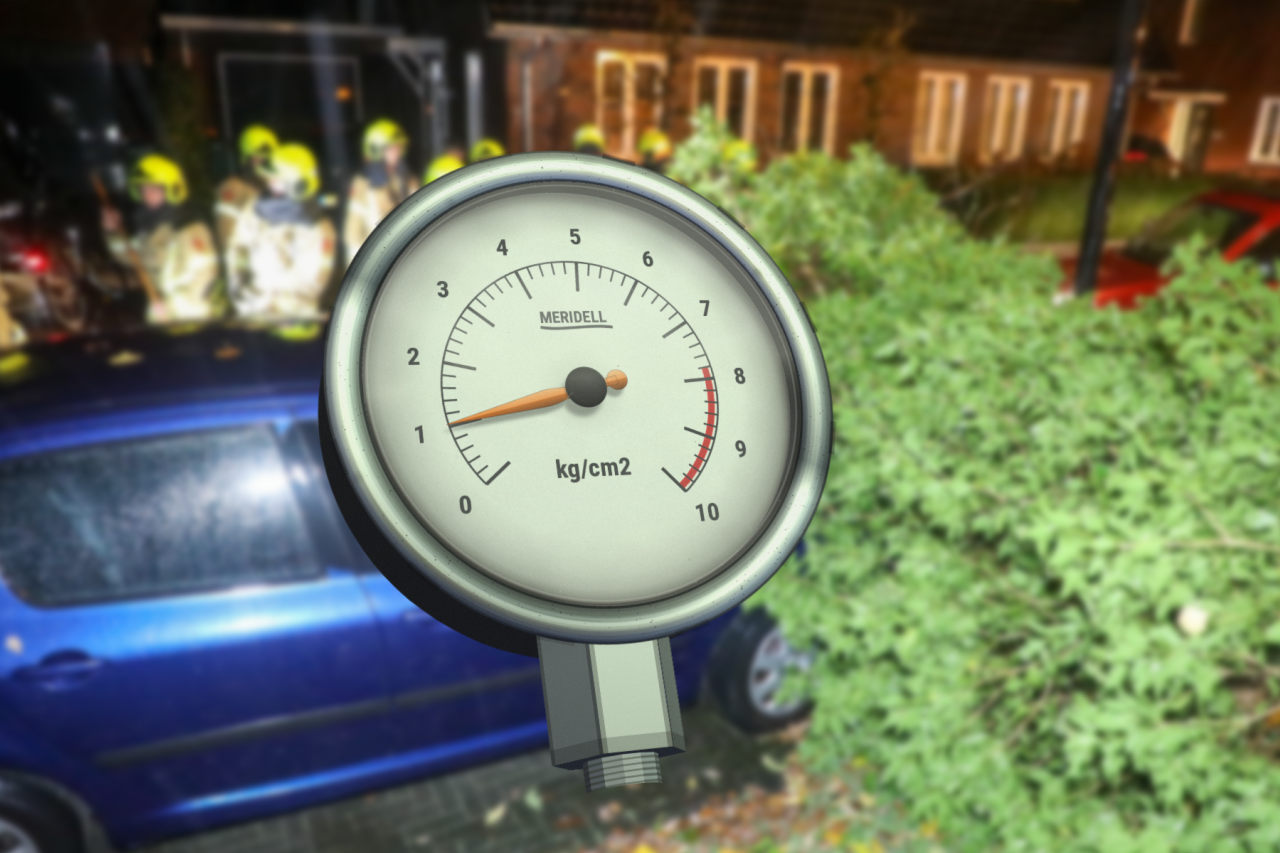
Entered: 1 kg/cm²
